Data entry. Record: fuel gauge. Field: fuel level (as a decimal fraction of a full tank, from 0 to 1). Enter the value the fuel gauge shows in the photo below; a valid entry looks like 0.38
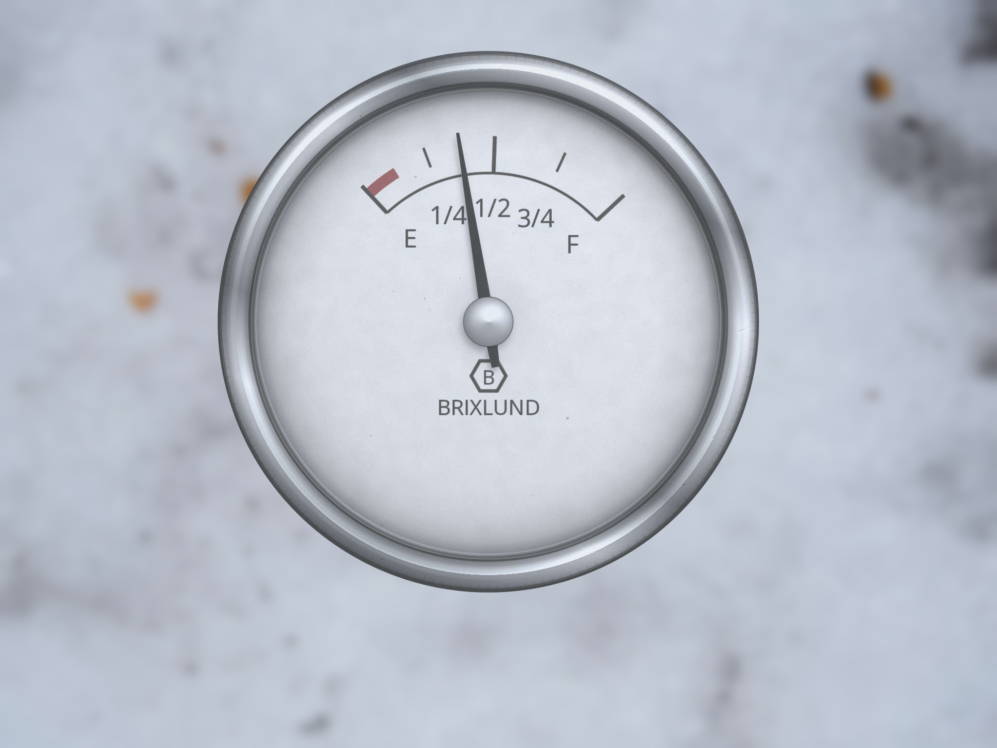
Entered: 0.375
